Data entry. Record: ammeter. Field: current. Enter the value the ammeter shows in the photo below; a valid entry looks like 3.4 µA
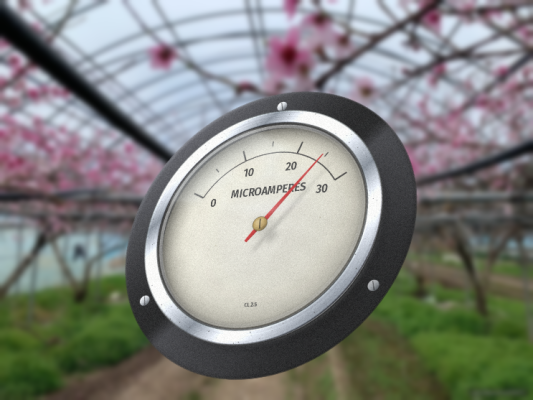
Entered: 25 µA
